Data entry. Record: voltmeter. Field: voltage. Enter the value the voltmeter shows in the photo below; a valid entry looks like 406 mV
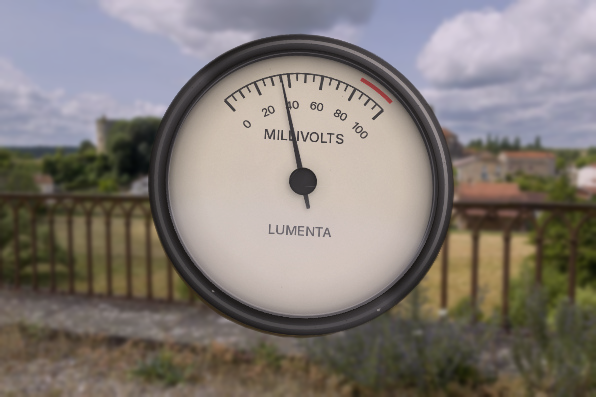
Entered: 35 mV
